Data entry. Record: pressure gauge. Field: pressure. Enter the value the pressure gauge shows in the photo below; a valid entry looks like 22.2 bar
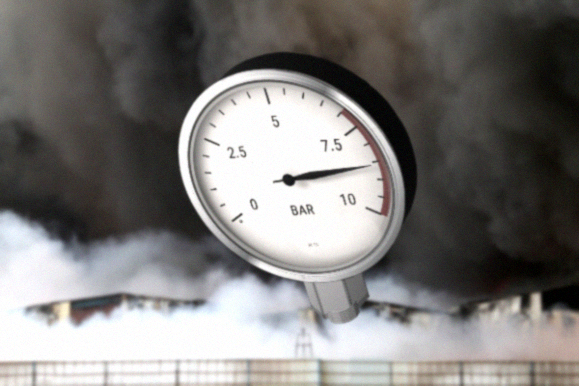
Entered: 8.5 bar
